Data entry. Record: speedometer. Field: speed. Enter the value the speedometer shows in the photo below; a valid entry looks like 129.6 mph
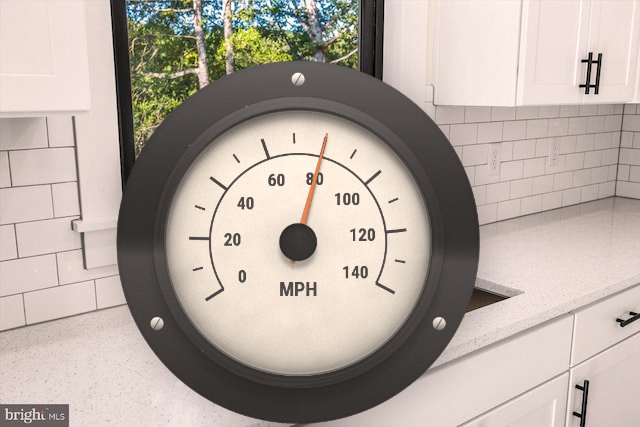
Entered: 80 mph
